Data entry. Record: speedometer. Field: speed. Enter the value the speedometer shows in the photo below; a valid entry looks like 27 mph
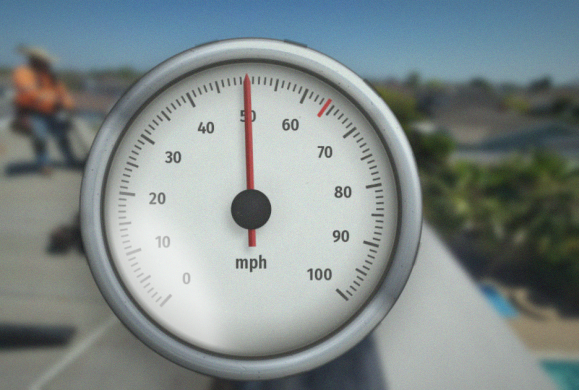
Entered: 50 mph
